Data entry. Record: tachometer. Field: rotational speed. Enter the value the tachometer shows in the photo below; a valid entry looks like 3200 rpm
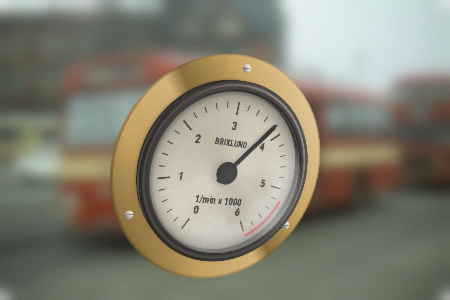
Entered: 3800 rpm
